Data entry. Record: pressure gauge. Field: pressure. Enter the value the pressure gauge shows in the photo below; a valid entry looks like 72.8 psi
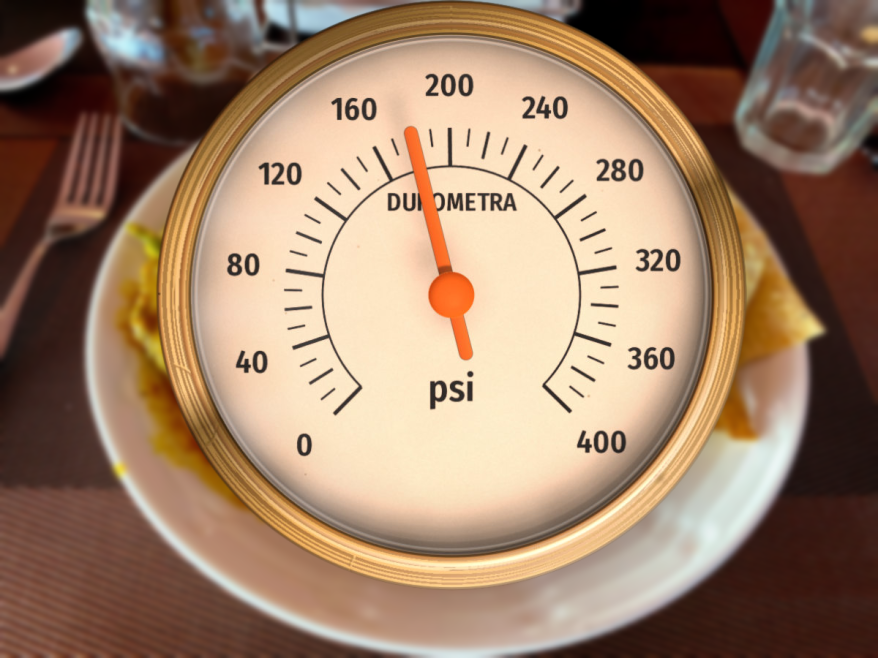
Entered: 180 psi
